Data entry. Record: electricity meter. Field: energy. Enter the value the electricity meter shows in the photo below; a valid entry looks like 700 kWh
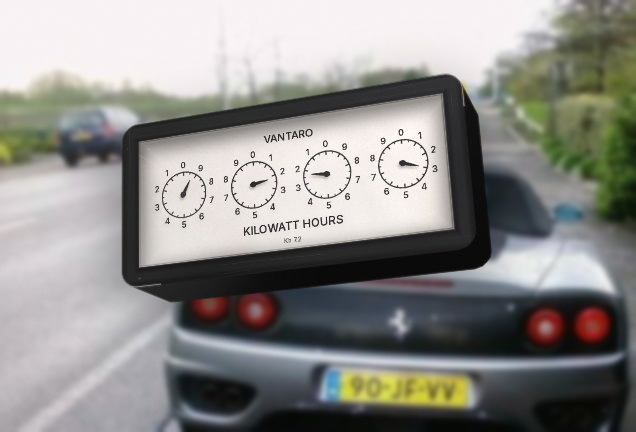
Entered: 9223 kWh
